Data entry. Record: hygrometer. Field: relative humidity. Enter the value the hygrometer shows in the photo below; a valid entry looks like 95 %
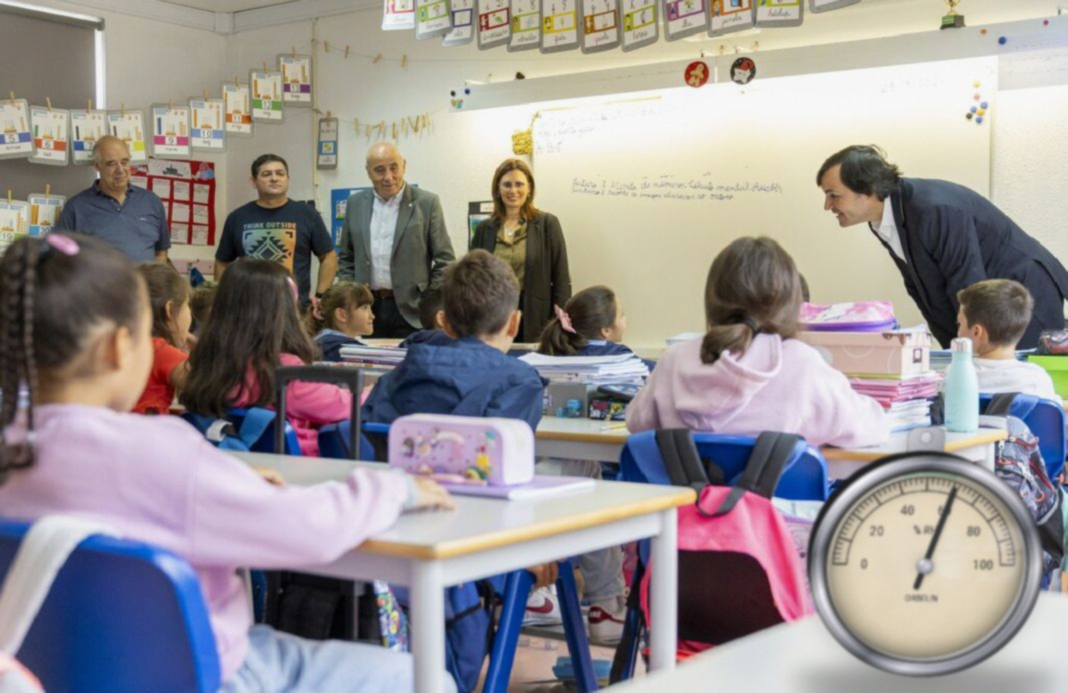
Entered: 60 %
